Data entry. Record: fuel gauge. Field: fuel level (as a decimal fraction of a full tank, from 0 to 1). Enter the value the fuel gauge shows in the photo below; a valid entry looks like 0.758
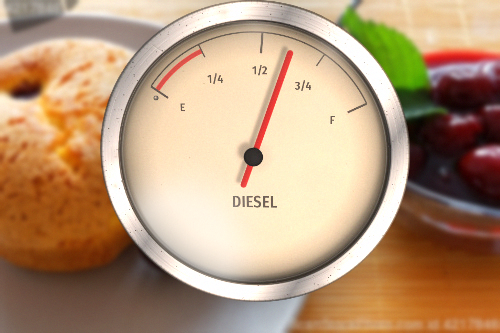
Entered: 0.625
